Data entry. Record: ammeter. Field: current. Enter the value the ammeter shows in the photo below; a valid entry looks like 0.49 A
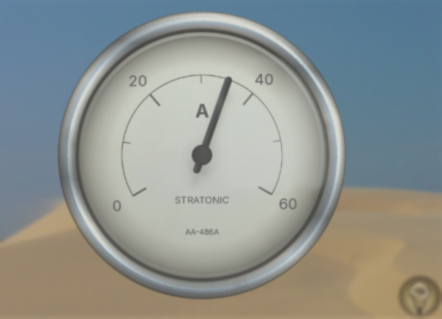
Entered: 35 A
